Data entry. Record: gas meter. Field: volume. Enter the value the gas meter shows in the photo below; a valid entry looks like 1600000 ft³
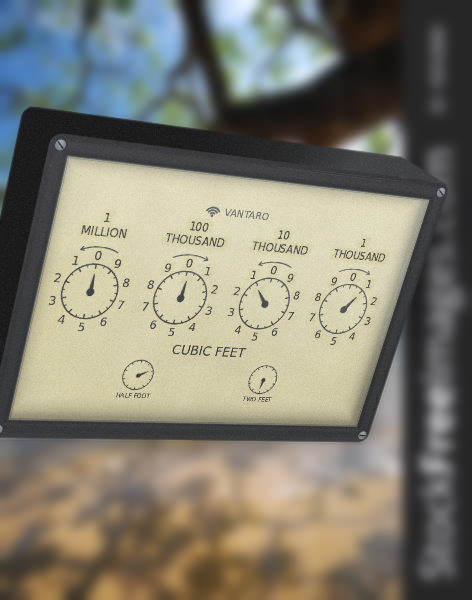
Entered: 1100 ft³
